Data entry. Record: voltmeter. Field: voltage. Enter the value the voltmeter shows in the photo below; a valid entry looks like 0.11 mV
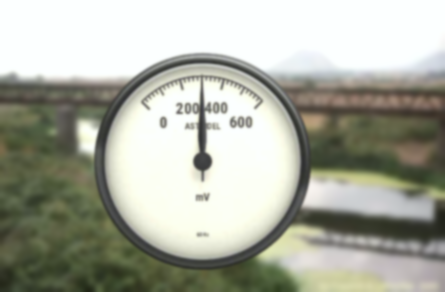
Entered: 300 mV
